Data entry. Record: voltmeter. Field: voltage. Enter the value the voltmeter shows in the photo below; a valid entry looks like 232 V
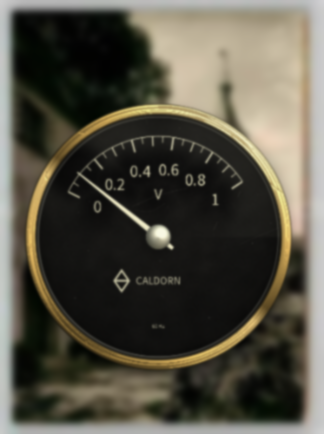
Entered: 0.1 V
